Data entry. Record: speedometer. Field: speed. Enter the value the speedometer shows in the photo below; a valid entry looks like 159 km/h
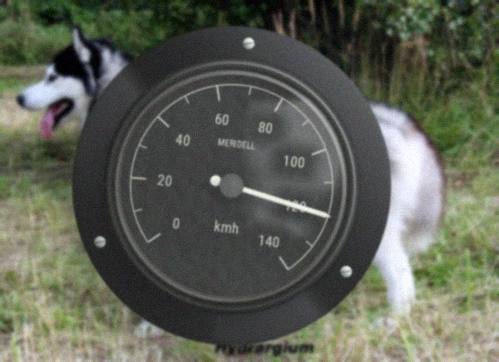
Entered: 120 km/h
